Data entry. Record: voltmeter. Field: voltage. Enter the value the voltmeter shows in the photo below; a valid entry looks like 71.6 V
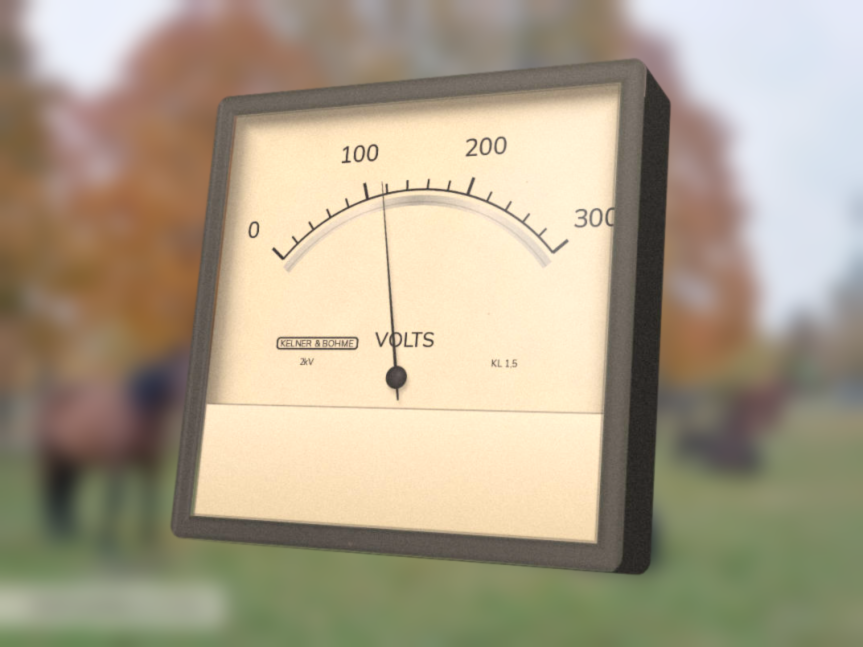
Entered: 120 V
